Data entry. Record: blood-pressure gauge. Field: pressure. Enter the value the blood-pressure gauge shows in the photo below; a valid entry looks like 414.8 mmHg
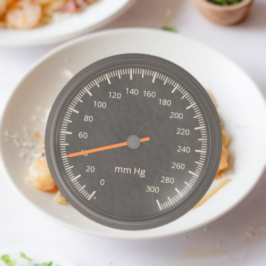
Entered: 40 mmHg
